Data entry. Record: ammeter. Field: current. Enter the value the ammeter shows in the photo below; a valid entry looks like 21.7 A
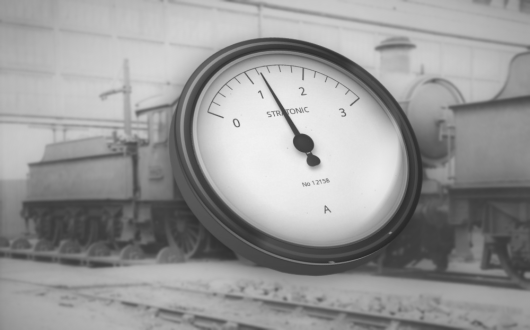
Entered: 1.2 A
